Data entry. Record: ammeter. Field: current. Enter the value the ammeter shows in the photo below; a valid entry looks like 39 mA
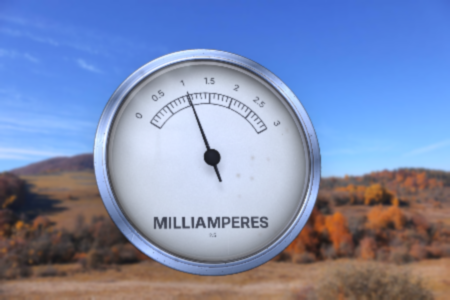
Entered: 1 mA
